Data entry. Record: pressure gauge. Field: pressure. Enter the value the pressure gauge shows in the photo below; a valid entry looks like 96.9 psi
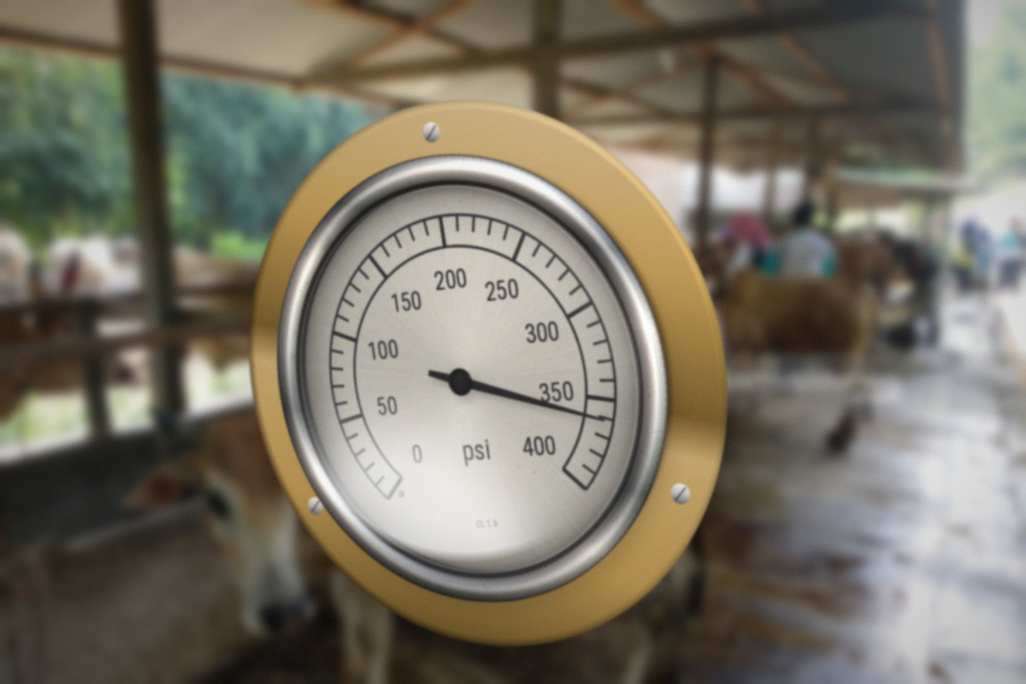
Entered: 360 psi
